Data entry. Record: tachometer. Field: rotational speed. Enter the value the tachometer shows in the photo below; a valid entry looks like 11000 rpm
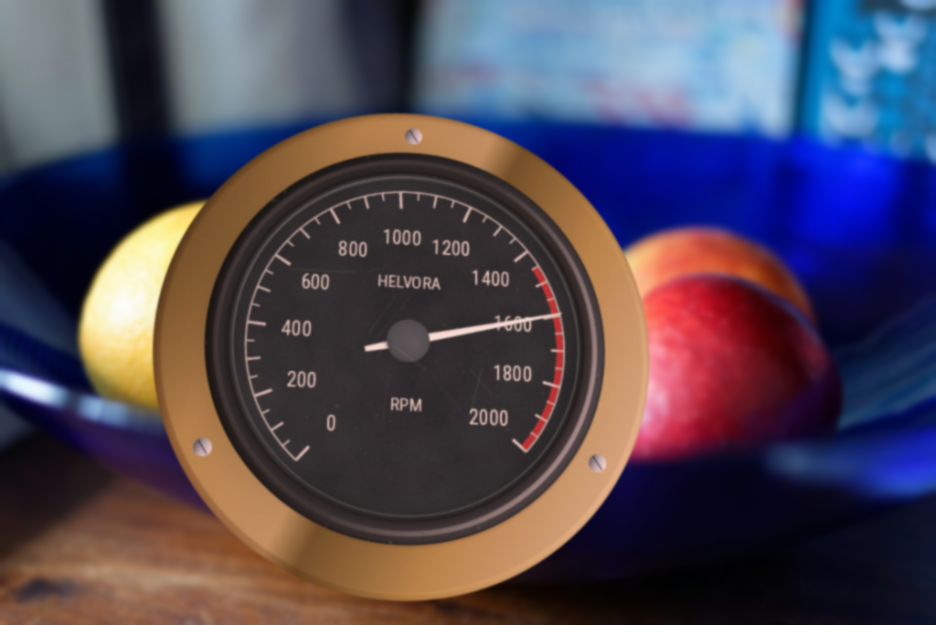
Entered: 1600 rpm
